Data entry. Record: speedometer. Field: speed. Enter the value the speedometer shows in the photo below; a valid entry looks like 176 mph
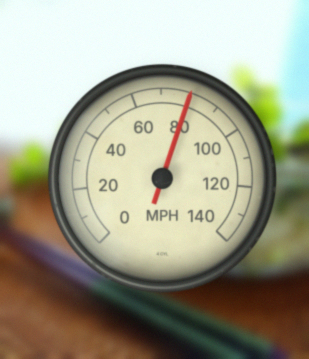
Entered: 80 mph
